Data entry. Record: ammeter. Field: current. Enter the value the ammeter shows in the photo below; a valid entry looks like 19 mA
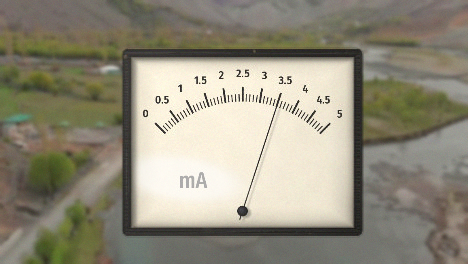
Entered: 3.5 mA
